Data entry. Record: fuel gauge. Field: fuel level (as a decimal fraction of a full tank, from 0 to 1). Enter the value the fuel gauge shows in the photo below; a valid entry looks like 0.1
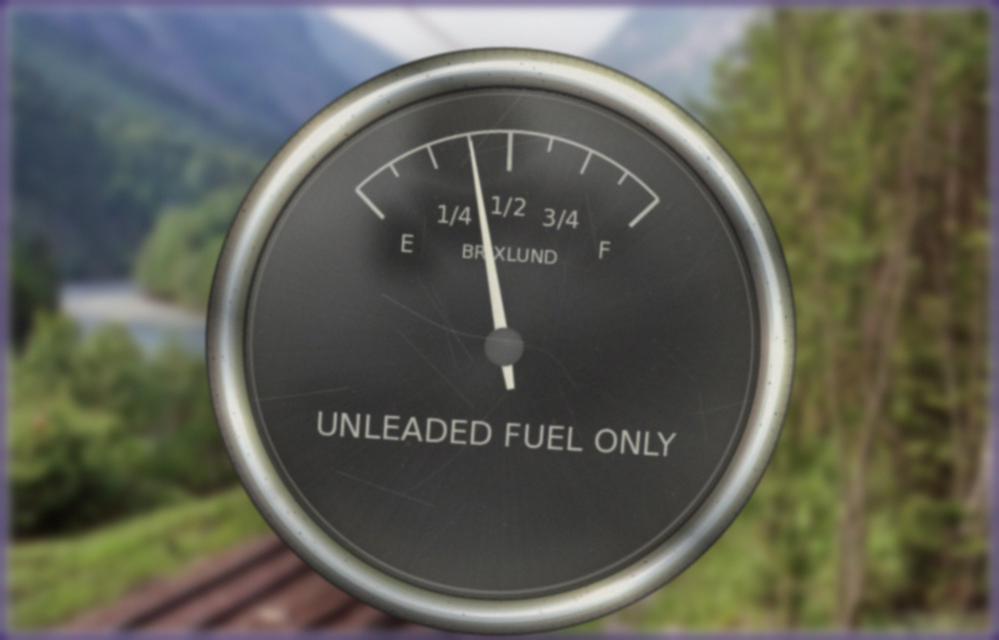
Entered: 0.375
